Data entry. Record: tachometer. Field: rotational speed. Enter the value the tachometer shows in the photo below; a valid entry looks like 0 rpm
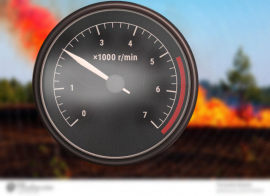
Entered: 2000 rpm
